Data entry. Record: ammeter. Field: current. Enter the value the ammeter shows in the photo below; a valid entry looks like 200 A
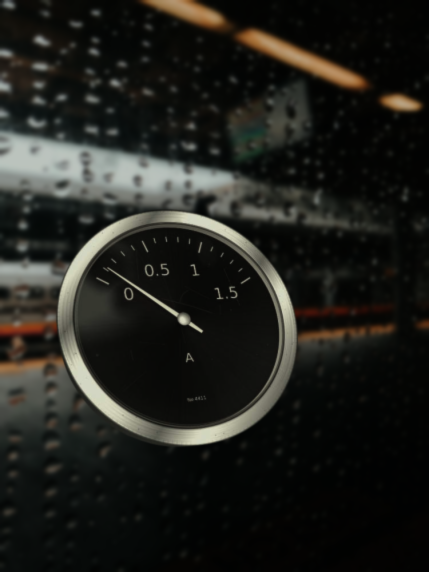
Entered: 0.1 A
